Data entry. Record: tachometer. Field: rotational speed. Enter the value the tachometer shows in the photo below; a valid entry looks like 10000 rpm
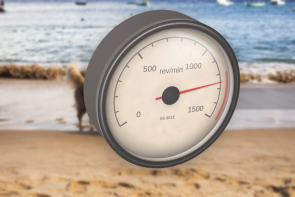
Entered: 1250 rpm
